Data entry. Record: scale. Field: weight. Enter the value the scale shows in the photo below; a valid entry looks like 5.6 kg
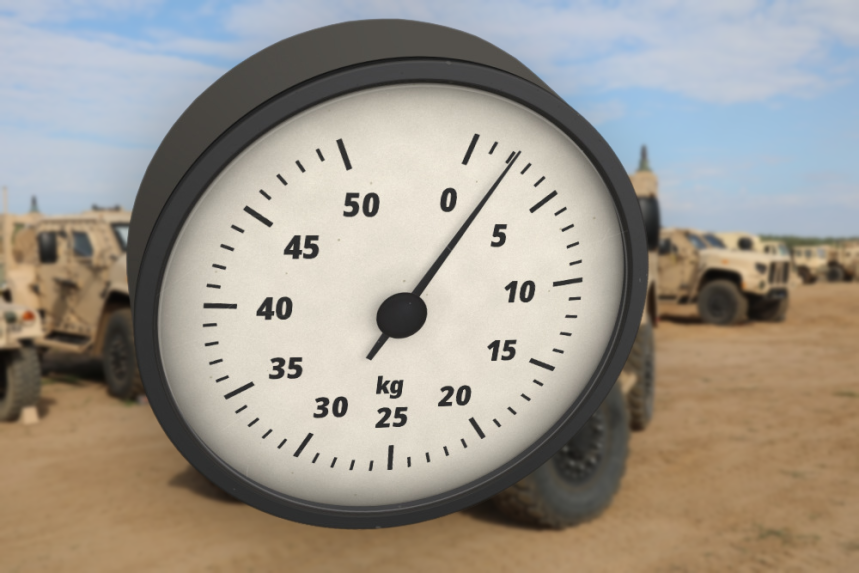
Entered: 2 kg
